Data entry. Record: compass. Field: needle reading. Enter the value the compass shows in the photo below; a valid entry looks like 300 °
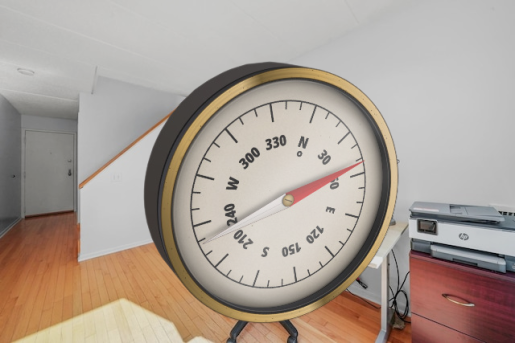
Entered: 50 °
